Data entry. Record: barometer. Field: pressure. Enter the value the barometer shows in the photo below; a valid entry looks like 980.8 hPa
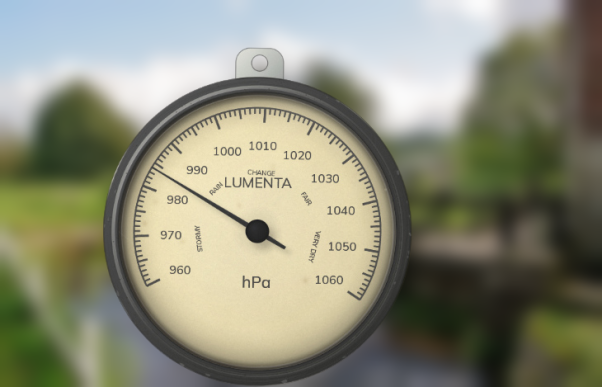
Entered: 984 hPa
